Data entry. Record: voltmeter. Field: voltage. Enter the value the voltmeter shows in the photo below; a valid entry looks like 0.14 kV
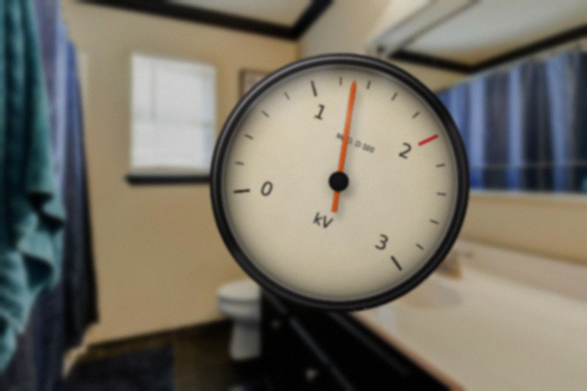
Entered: 1.3 kV
